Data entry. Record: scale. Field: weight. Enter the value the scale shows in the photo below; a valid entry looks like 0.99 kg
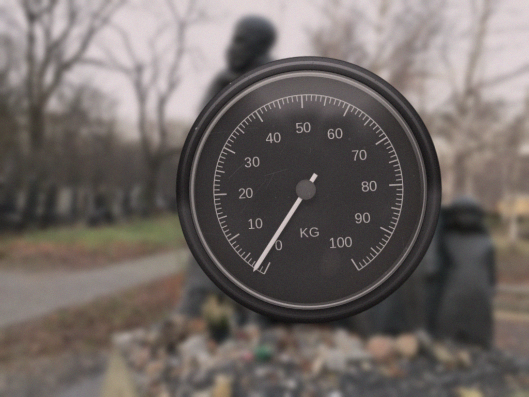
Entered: 2 kg
